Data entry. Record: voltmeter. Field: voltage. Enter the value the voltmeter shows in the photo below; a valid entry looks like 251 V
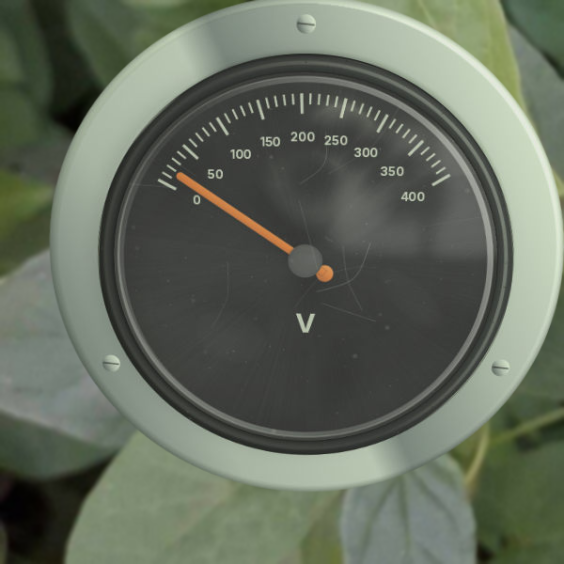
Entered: 20 V
